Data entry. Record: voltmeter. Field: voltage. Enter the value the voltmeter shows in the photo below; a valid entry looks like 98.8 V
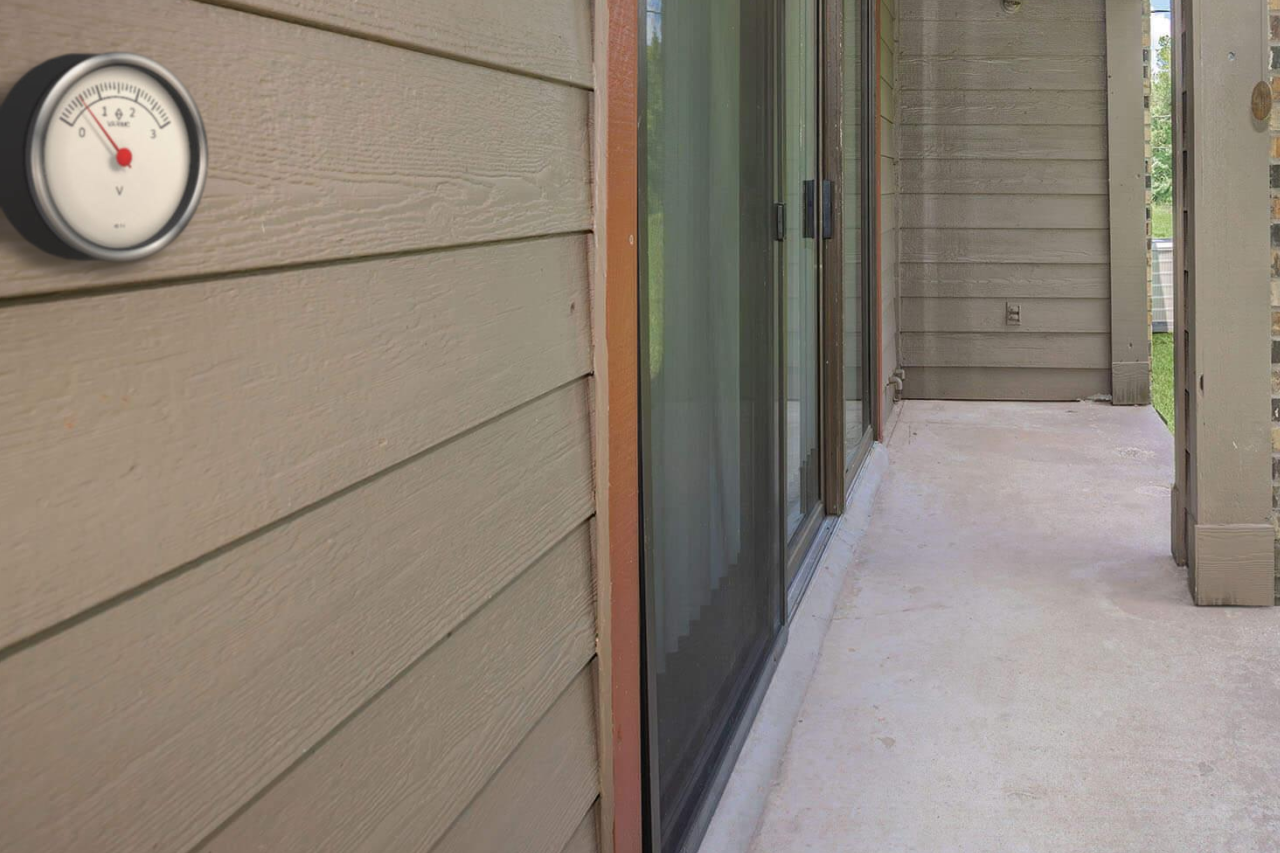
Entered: 0.5 V
